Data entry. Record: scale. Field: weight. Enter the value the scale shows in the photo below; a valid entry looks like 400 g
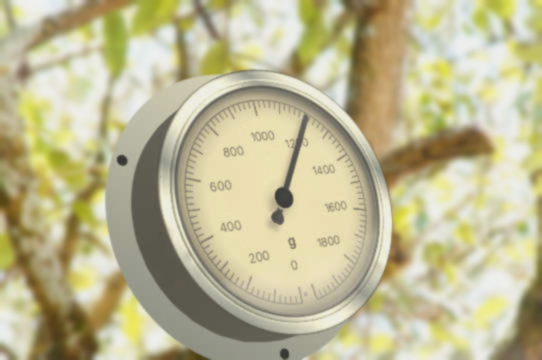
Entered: 1200 g
